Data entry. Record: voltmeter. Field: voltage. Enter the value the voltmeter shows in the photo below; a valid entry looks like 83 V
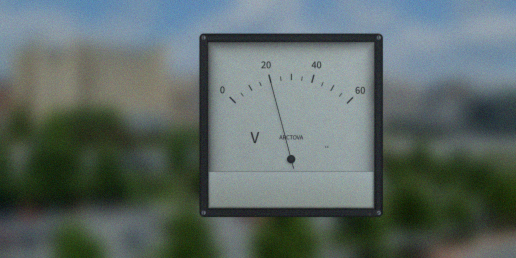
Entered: 20 V
